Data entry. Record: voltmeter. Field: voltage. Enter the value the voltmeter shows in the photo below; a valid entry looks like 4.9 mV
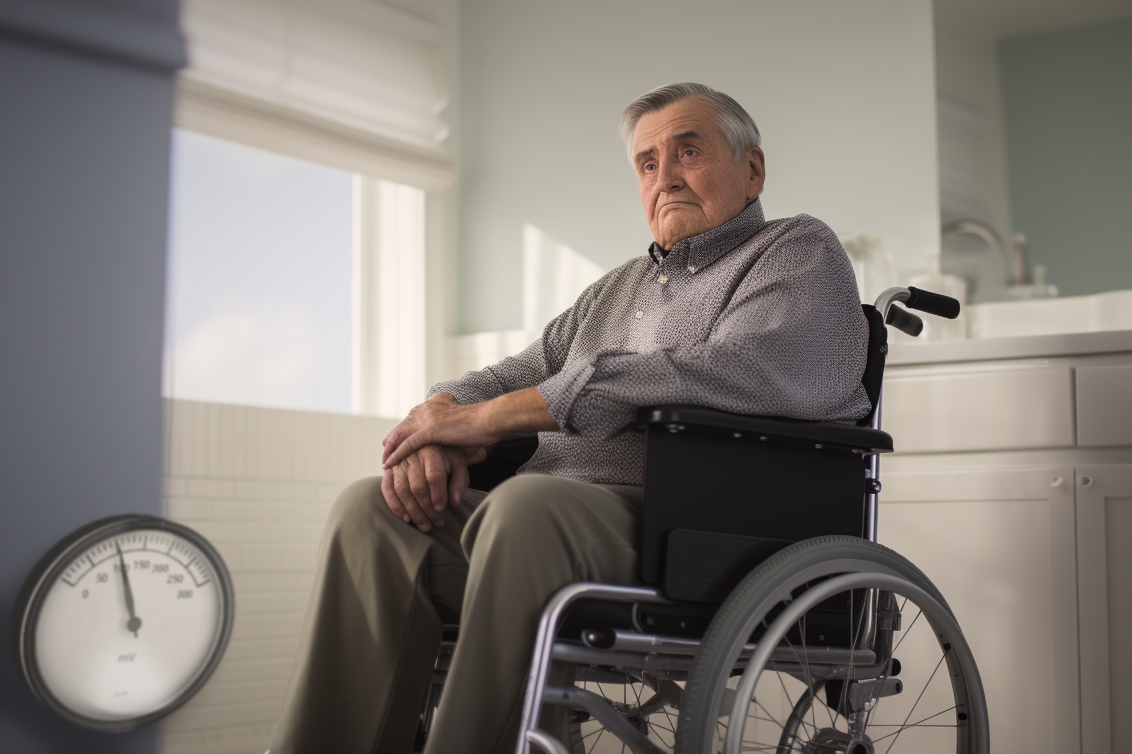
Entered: 100 mV
